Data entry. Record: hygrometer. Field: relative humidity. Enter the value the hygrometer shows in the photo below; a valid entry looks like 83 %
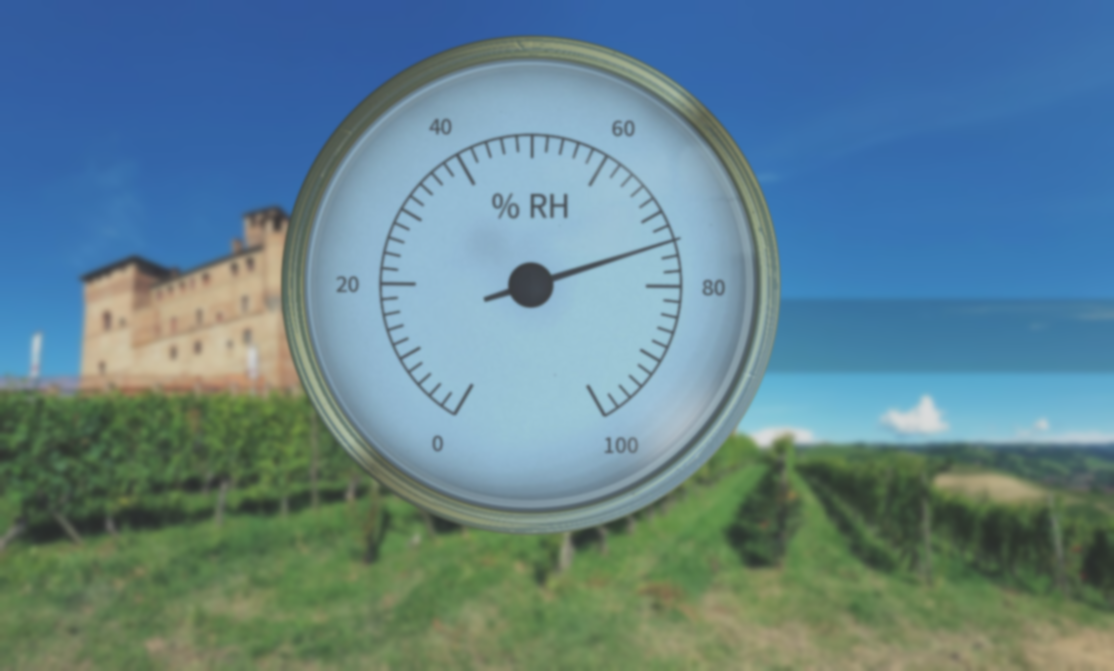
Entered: 74 %
